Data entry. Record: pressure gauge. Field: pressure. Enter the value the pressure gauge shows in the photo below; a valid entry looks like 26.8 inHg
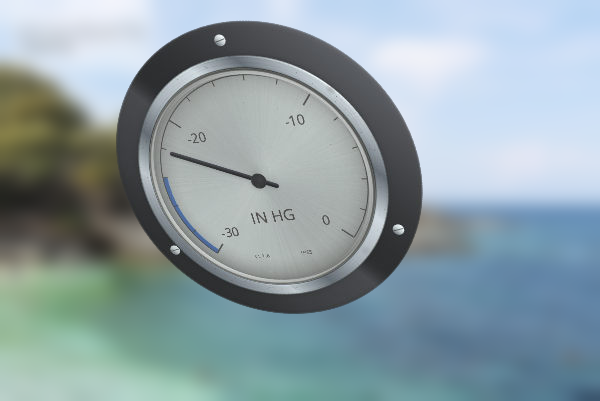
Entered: -22 inHg
